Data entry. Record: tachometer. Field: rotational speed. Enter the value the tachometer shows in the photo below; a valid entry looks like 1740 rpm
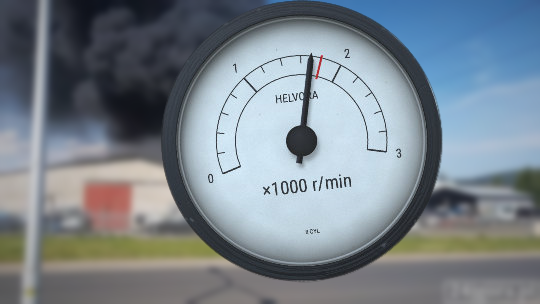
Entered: 1700 rpm
